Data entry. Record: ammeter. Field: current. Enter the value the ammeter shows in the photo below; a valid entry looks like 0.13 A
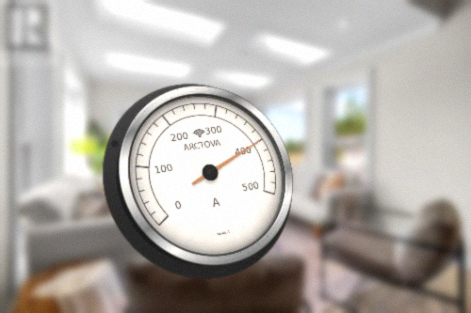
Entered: 400 A
